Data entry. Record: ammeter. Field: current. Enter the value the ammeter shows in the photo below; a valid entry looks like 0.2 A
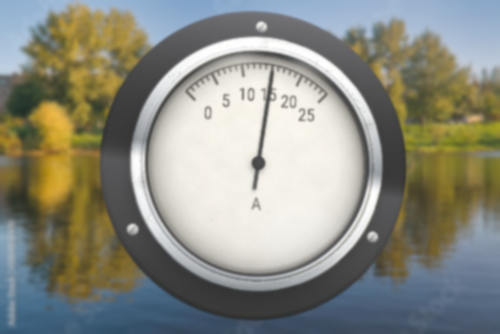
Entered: 15 A
